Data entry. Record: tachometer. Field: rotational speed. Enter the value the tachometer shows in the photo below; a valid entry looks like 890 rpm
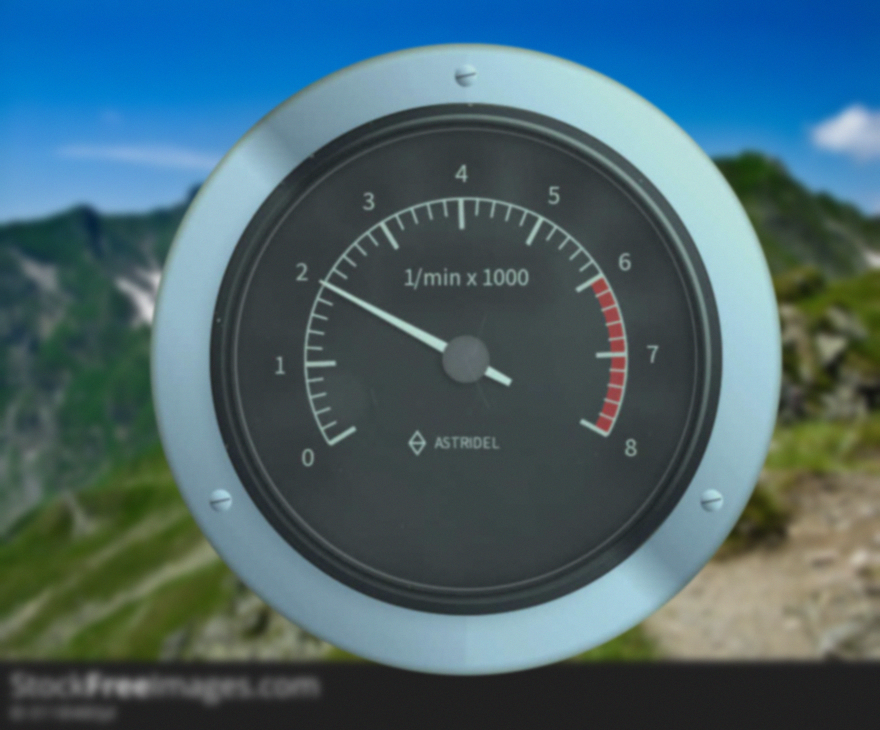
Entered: 2000 rpm
